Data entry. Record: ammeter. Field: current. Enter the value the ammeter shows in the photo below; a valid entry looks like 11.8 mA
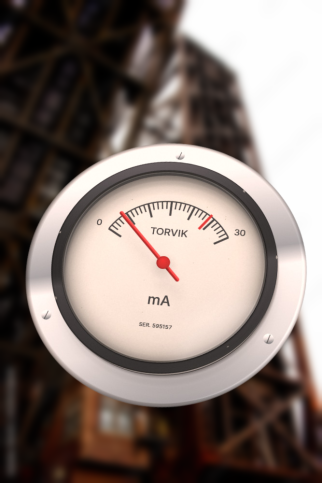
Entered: 4 mA
